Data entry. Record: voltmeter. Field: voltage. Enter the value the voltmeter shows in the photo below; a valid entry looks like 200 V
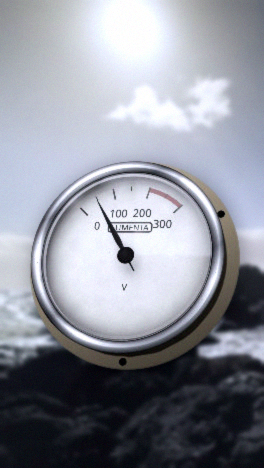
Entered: 50 V
